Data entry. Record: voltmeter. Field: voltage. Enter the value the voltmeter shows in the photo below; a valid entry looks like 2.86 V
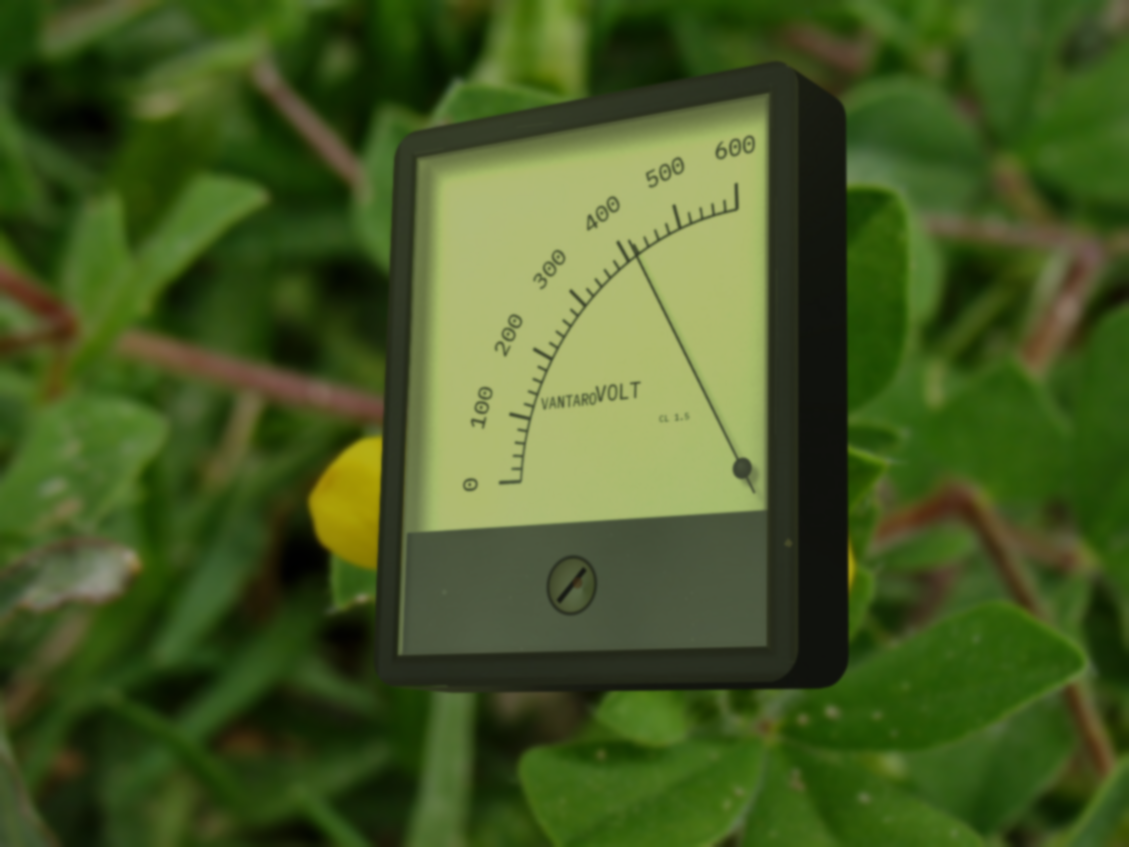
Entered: 420 V
